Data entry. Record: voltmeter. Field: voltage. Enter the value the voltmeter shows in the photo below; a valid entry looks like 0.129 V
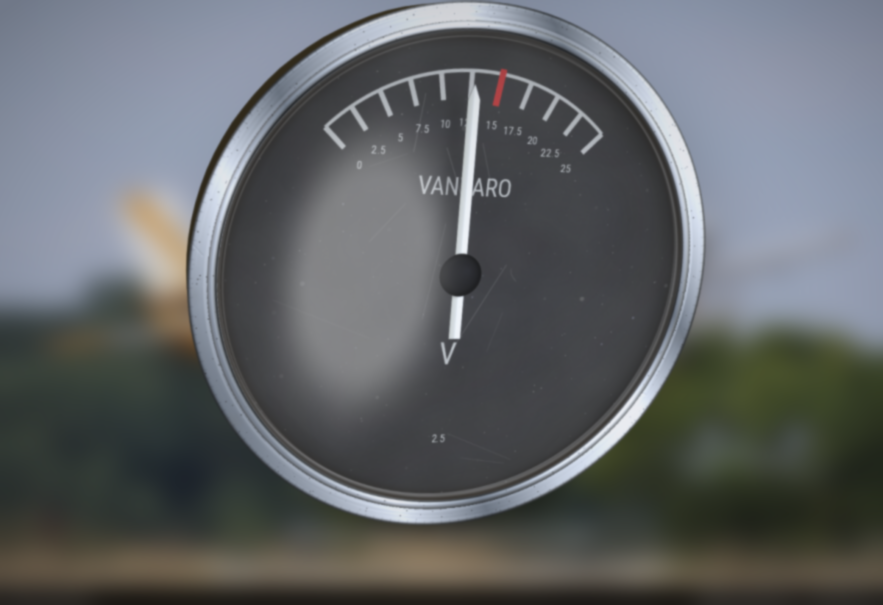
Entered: 12.5 V
